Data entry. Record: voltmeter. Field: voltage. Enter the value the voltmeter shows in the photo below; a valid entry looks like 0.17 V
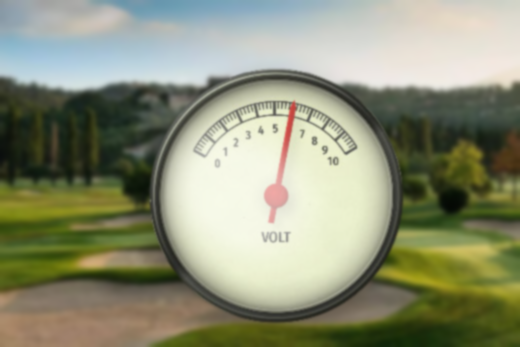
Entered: 6 V
